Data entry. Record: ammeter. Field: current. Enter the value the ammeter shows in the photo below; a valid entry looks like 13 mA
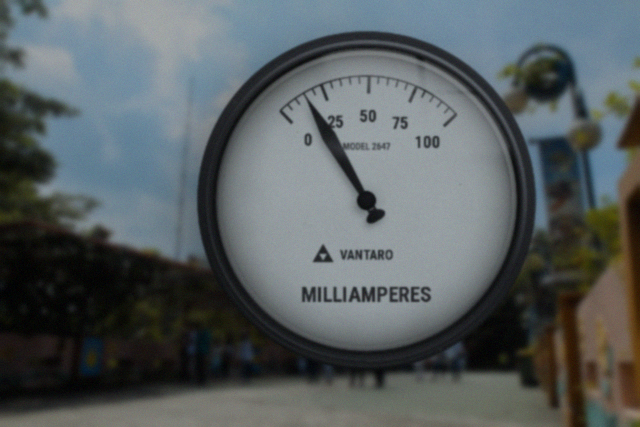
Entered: 15 mA
